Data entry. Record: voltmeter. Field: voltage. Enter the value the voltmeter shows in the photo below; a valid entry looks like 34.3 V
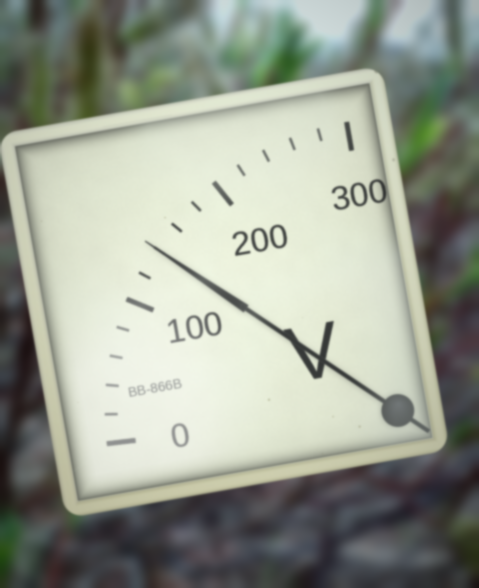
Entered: 140 V
